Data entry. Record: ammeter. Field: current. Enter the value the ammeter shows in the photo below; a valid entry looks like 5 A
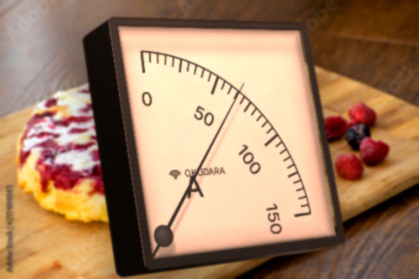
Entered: 65 A
